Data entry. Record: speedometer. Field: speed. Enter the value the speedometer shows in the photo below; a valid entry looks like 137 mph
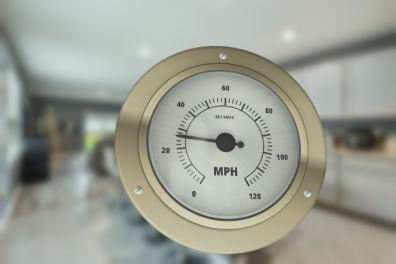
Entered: 26 mph
